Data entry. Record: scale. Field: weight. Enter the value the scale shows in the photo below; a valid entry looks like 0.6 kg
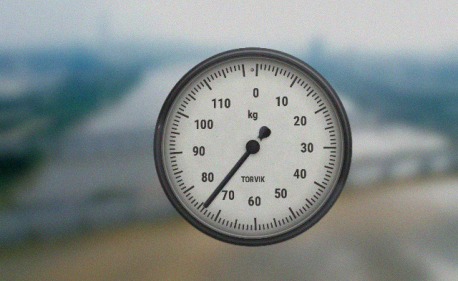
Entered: 74 kg
